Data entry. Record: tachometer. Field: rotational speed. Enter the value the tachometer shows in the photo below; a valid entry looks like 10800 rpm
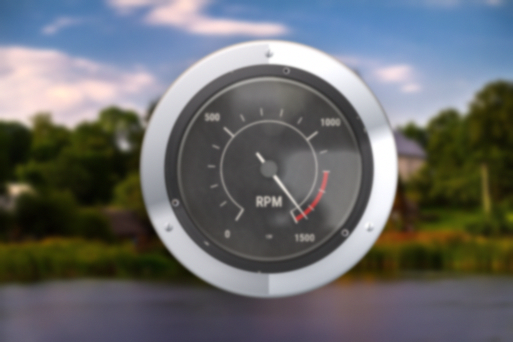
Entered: 1450 rpm
